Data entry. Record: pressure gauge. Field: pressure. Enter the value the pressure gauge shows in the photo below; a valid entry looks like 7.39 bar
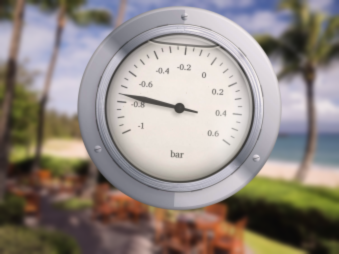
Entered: -0.75 bar
